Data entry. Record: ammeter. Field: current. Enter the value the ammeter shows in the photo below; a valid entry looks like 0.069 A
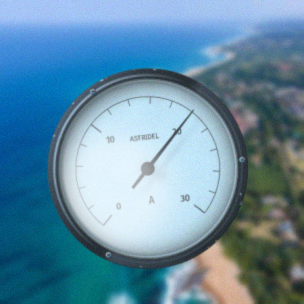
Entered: 20 A
